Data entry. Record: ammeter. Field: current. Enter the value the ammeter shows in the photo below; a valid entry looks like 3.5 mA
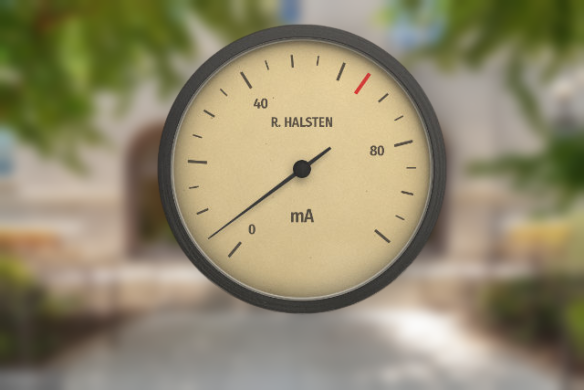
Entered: 5 mA
